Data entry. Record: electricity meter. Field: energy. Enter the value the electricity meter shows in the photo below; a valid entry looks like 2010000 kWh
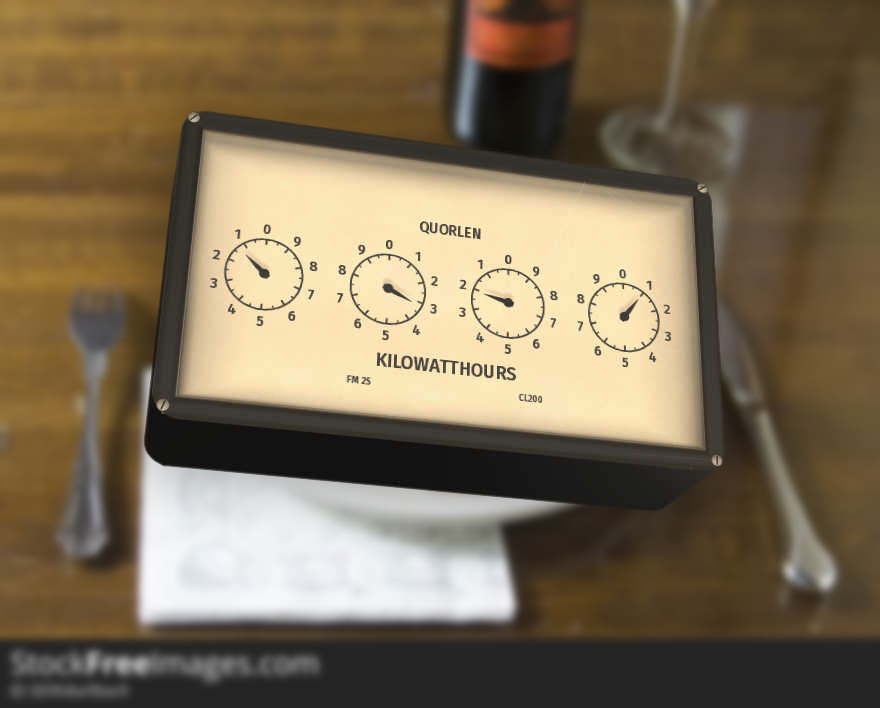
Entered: 1321 kWh
